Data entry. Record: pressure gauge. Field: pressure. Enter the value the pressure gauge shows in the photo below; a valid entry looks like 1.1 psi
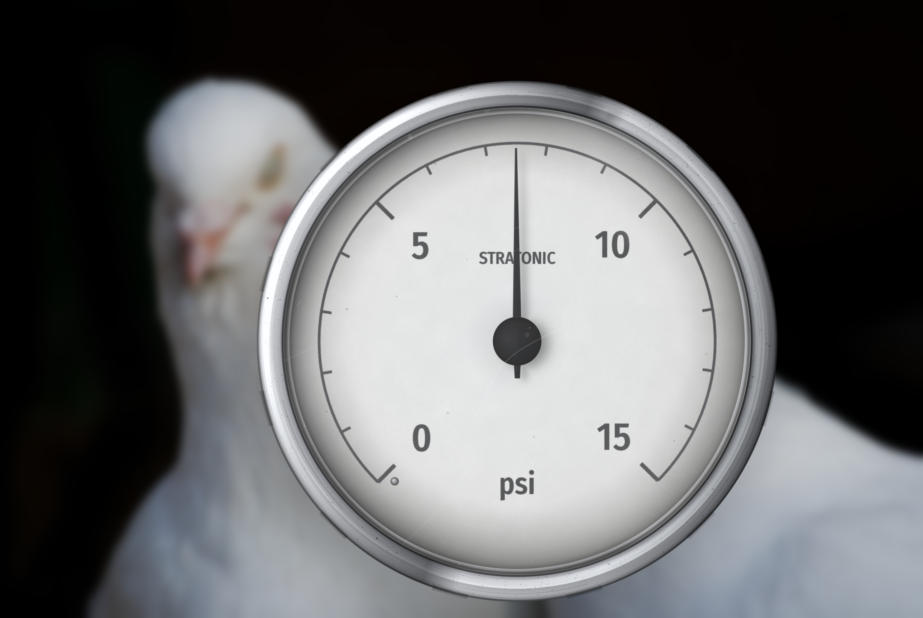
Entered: 7.5 psi
